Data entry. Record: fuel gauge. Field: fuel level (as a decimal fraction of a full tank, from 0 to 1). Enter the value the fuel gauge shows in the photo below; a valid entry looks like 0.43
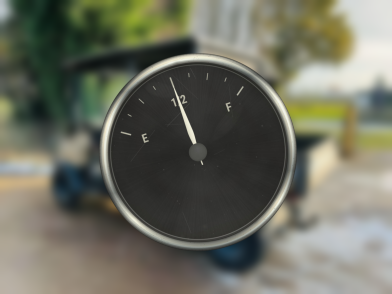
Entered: 0.5
